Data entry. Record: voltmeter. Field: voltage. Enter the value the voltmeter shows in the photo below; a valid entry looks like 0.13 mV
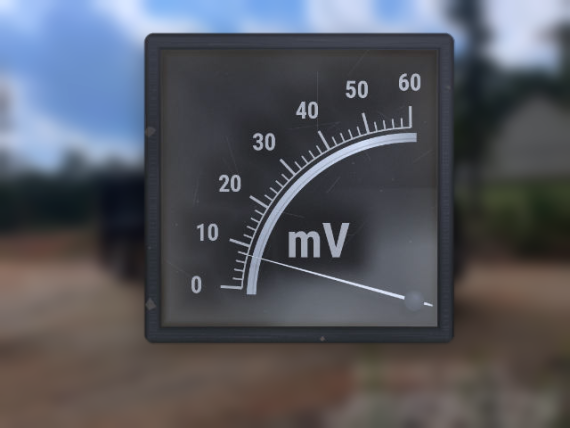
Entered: 8 mV
